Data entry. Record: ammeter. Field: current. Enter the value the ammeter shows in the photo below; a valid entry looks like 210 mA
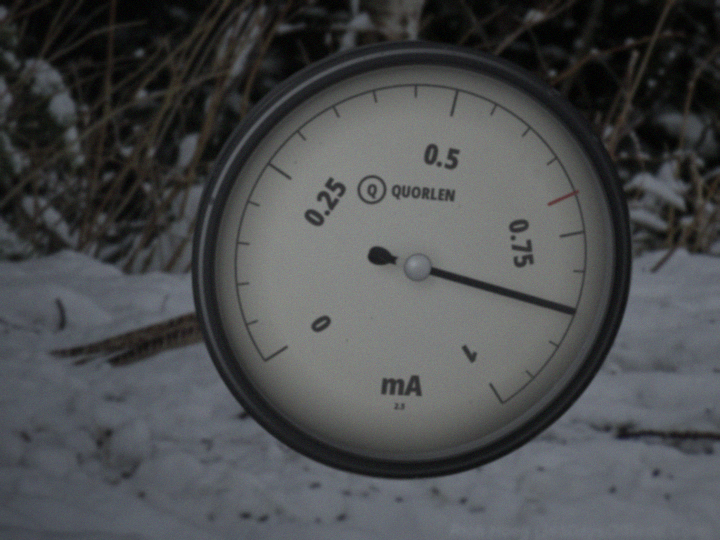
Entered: 0.85 mA
